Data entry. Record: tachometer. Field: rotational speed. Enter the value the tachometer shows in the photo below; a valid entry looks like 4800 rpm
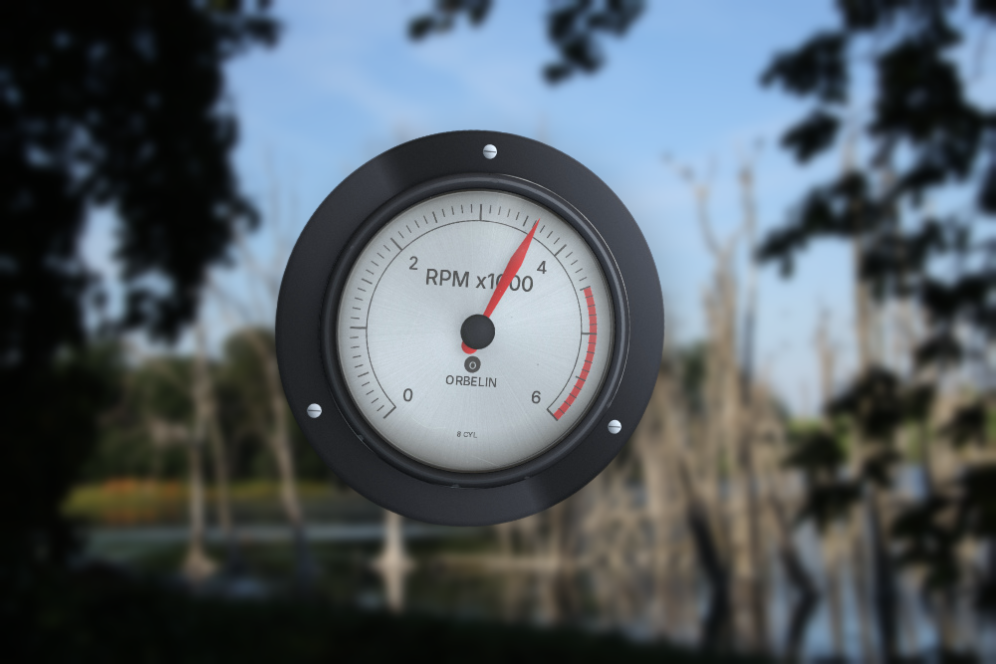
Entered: 3600 rpm
